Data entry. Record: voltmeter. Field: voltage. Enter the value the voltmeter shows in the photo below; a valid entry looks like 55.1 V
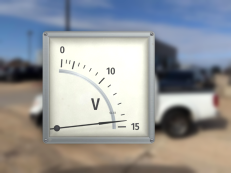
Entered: 14.5 V
